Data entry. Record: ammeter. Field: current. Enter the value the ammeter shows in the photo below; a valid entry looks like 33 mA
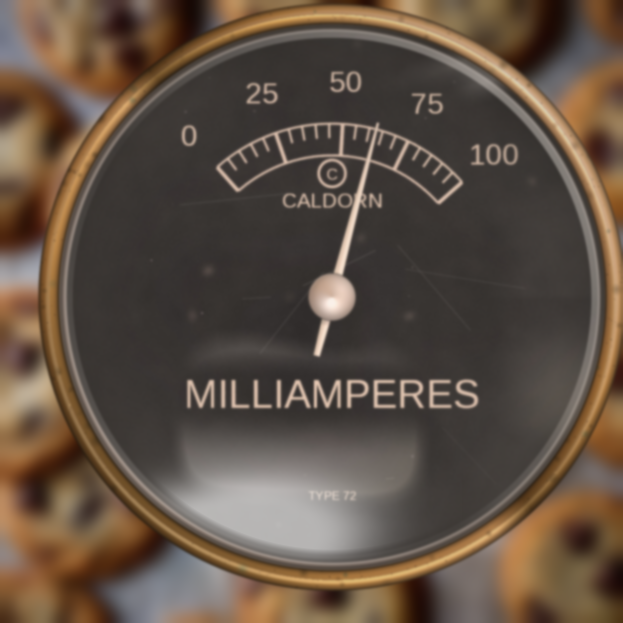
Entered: 62.5 mA
